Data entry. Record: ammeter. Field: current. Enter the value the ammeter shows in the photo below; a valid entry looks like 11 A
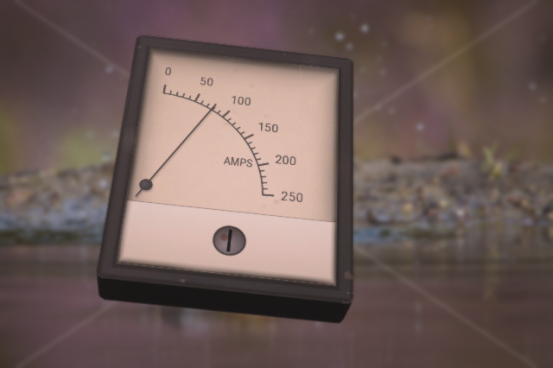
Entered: 80 A
